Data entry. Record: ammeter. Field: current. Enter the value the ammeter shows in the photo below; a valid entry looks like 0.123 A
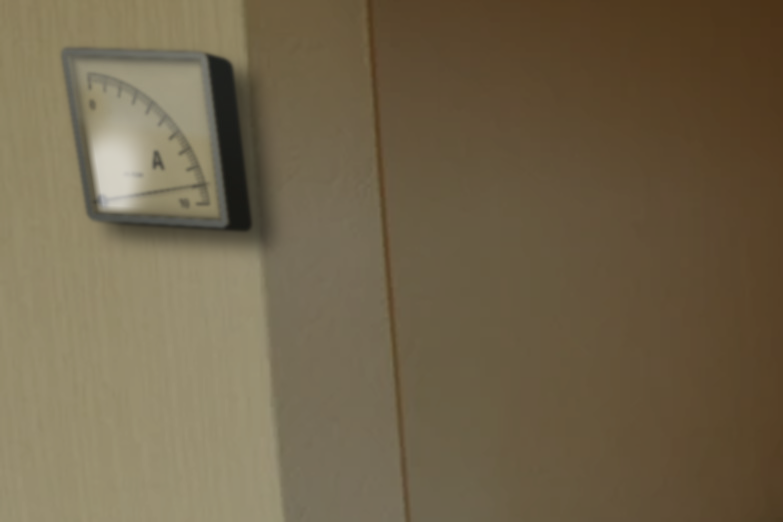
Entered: 9 A
